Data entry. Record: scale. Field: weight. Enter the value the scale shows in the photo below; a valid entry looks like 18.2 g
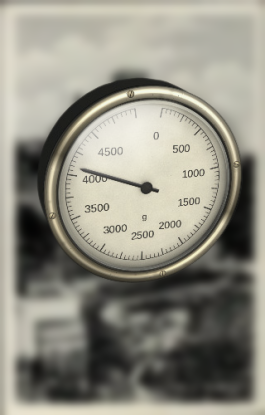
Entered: 4100 g
